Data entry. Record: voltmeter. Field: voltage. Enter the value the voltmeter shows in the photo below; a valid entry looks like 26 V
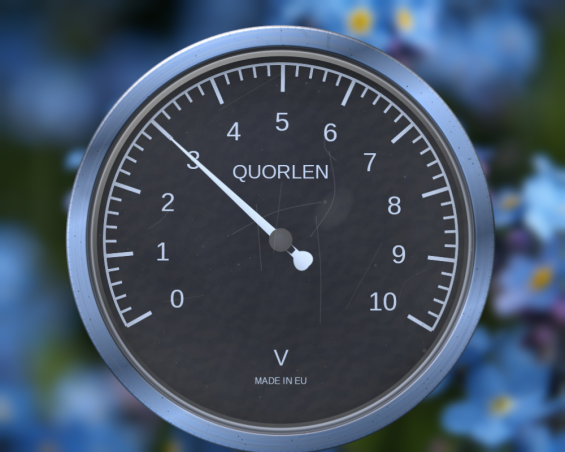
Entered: 3 V
